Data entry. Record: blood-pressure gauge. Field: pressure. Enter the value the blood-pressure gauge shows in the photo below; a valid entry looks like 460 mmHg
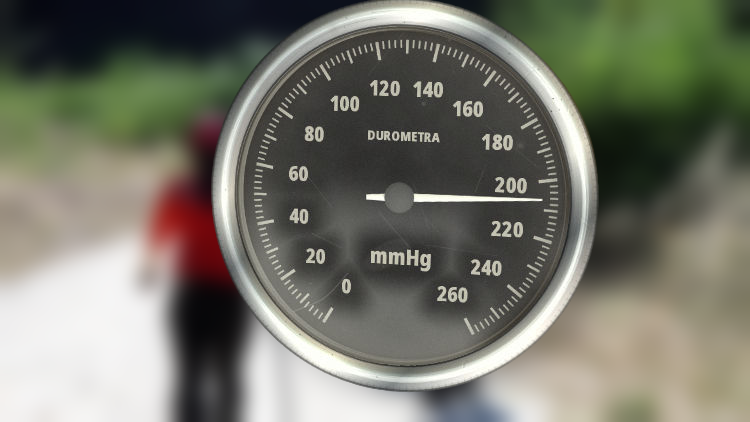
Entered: 206 mmHg
